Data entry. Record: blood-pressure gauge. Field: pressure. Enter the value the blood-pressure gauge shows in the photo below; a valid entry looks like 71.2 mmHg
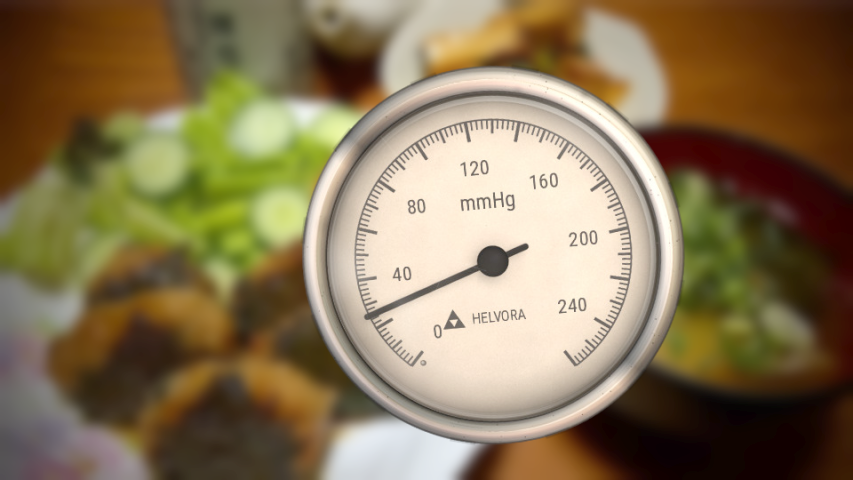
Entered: 26 mmHg
